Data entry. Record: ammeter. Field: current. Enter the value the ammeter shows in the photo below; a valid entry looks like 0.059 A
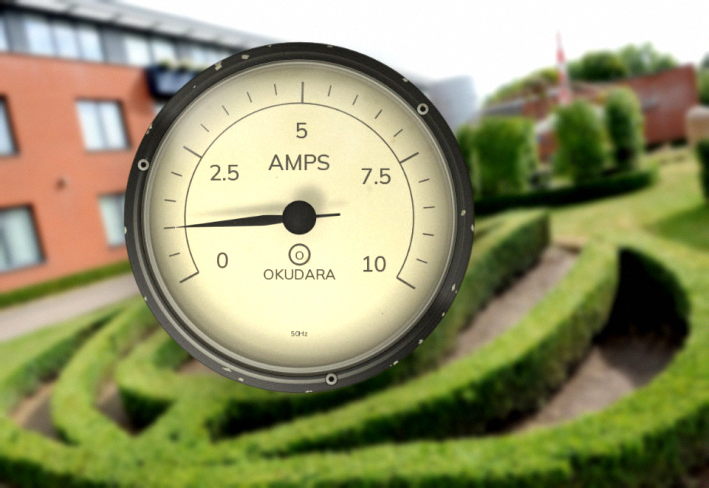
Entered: 1 A
